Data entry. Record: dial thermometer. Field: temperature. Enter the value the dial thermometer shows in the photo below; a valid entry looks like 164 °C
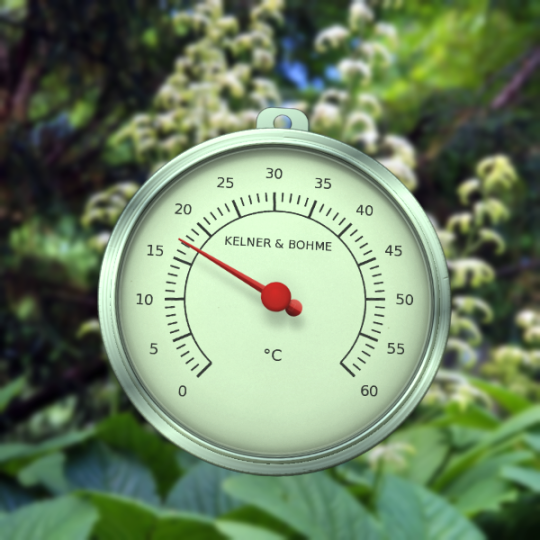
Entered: 17 °C
